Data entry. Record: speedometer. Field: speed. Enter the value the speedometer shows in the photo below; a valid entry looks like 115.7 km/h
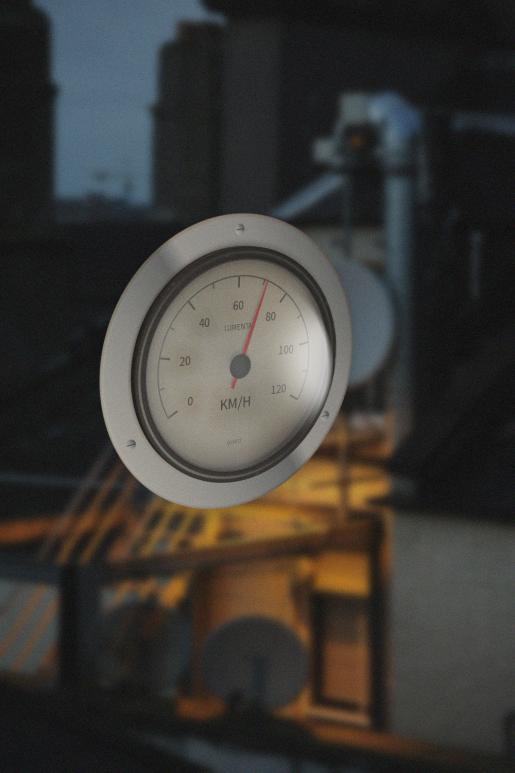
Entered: 70 km/h
